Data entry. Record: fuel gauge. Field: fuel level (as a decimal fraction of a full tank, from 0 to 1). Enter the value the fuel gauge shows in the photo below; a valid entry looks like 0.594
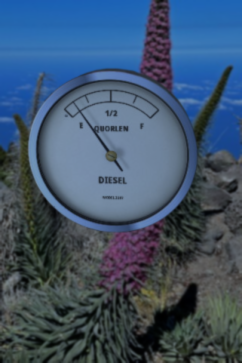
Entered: 0.125
